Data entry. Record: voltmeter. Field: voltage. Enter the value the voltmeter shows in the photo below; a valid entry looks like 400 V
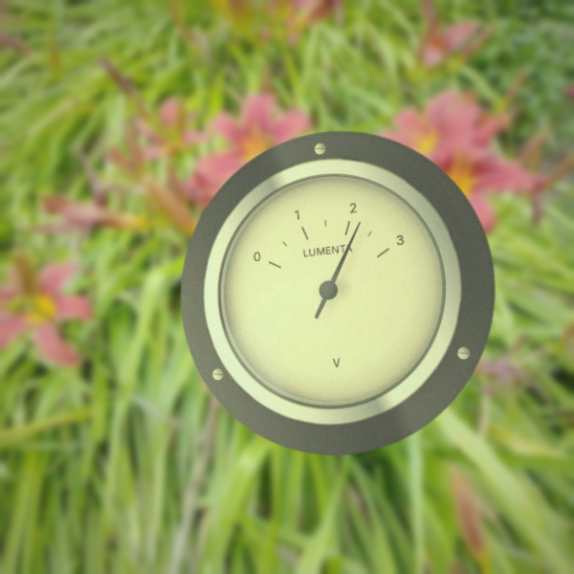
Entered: 2.25 V
